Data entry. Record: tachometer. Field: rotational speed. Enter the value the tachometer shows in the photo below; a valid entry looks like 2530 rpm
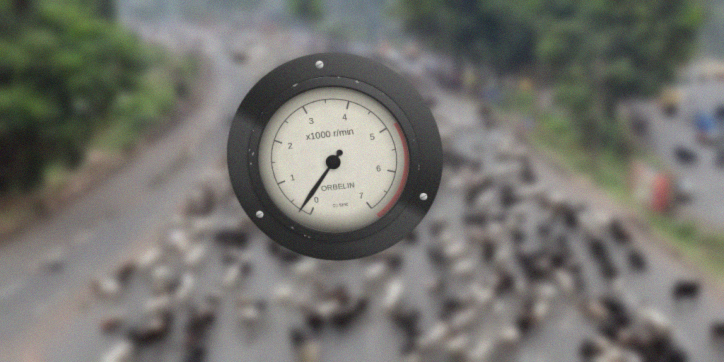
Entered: 250 rpm
